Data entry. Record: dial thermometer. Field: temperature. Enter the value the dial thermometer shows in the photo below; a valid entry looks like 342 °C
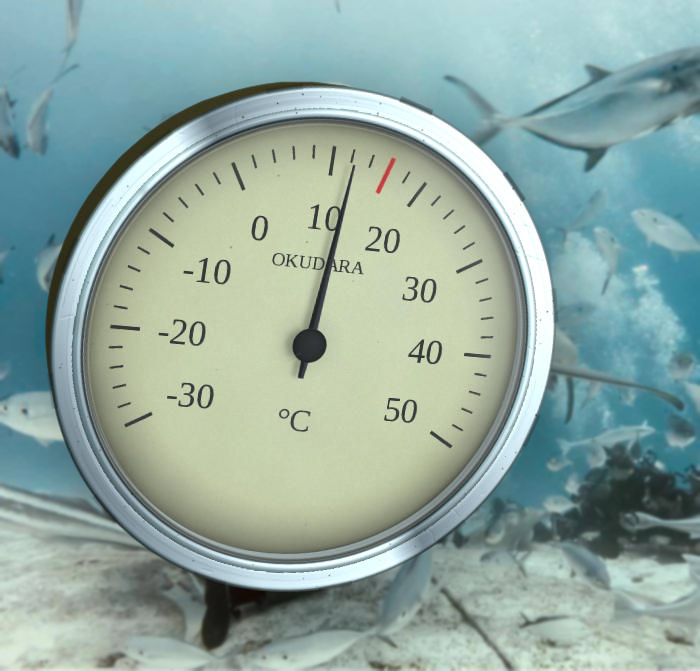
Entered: 12 °C
